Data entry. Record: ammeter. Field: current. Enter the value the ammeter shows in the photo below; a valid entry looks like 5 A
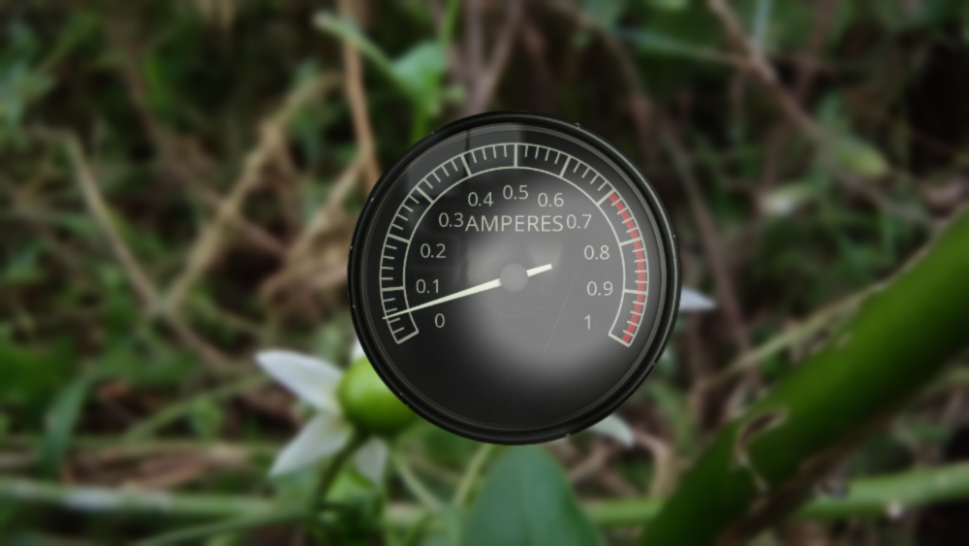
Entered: 0.05 A
